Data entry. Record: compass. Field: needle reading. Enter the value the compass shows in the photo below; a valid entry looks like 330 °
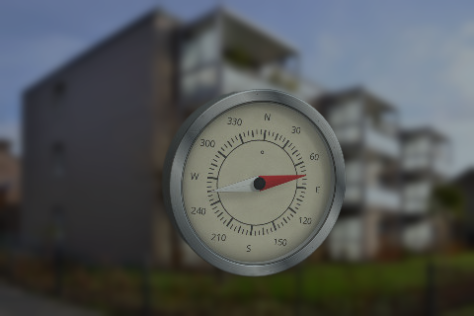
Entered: 75 °
